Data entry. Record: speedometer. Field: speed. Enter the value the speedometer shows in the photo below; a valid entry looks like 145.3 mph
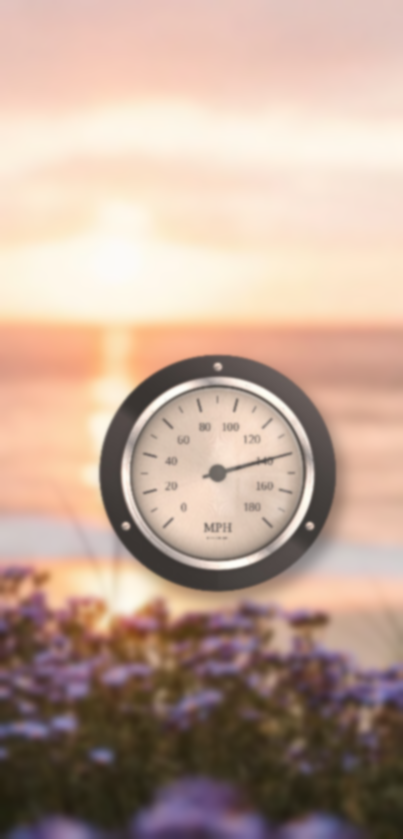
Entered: 140 mph
